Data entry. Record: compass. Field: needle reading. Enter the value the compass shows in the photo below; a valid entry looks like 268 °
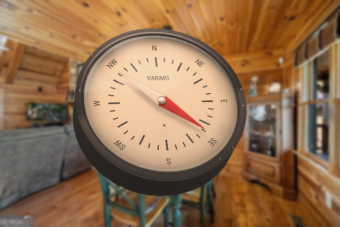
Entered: 130 °
